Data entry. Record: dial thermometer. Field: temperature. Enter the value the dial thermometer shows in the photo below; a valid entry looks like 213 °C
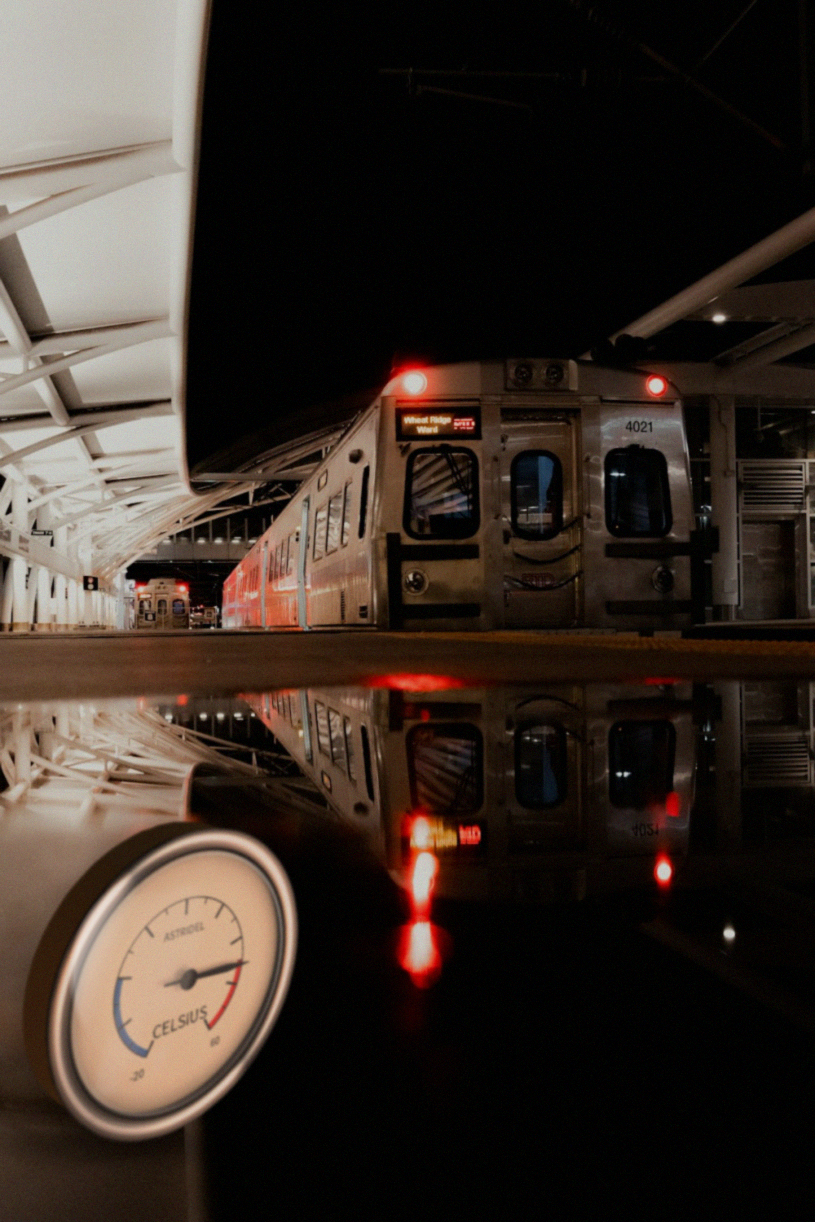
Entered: 45 °C
